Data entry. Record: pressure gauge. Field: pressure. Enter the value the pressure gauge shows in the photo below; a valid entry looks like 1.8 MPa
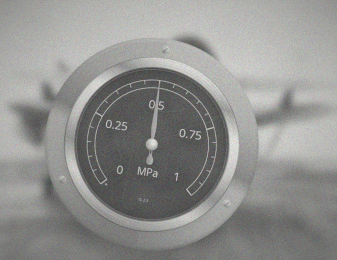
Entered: 0.5 MPa
